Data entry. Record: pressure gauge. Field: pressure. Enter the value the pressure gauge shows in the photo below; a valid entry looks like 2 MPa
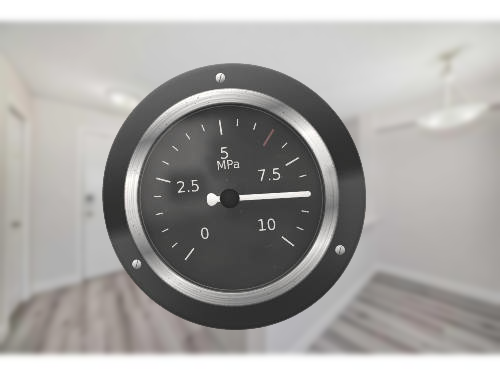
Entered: 8.5 MPa
